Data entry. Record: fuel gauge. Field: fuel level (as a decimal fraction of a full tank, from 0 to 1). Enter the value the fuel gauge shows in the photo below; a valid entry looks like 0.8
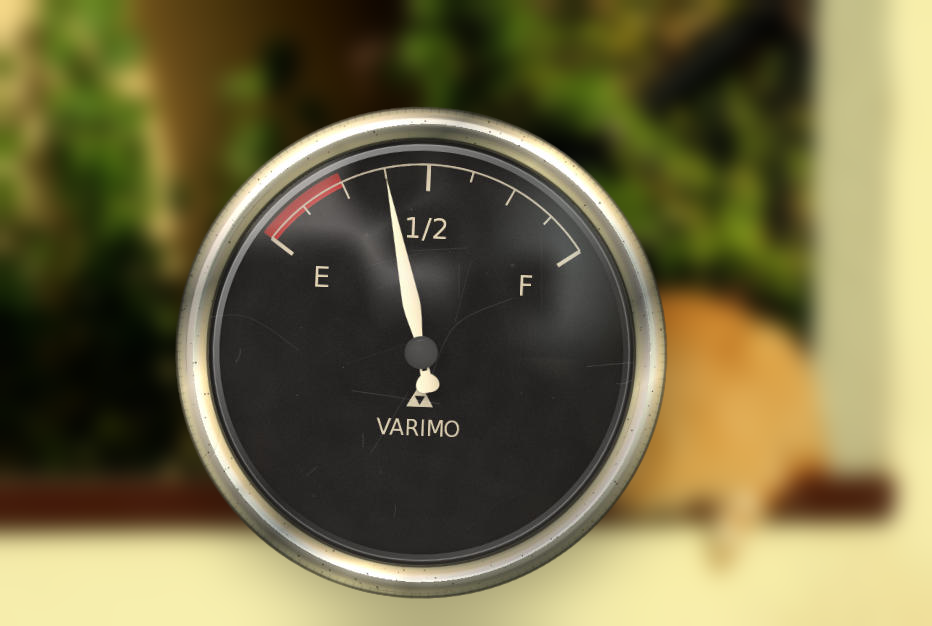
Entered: 0.375
